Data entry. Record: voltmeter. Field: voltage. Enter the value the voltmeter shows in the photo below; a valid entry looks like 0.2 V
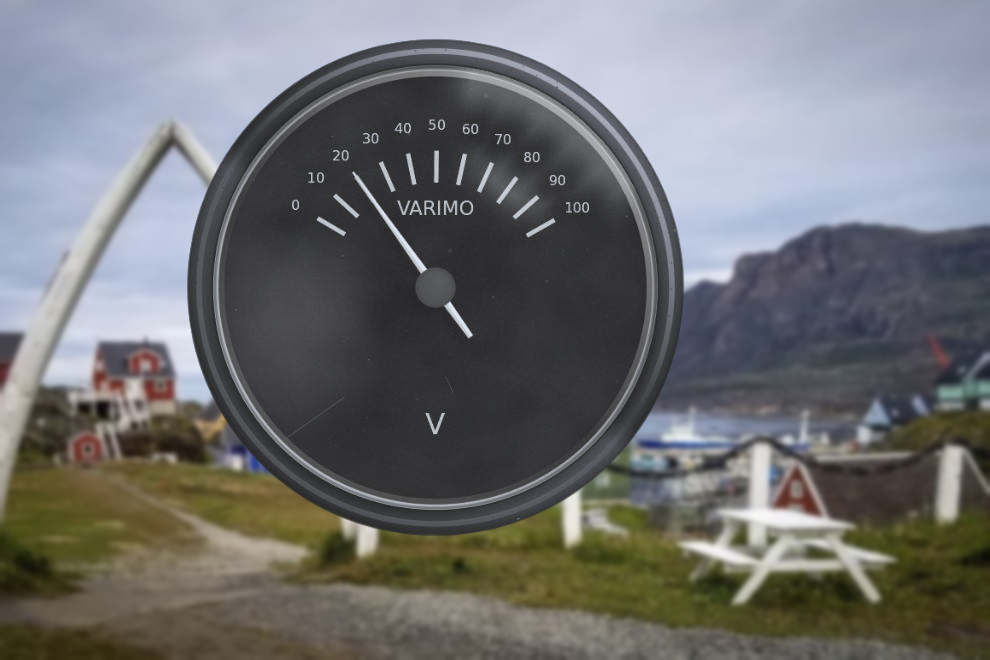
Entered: 20 V
